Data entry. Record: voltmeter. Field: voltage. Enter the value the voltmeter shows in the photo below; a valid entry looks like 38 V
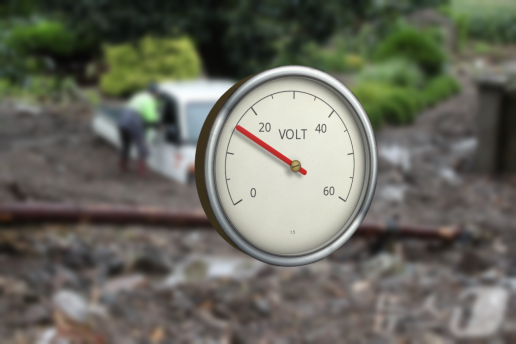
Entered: 15 V
